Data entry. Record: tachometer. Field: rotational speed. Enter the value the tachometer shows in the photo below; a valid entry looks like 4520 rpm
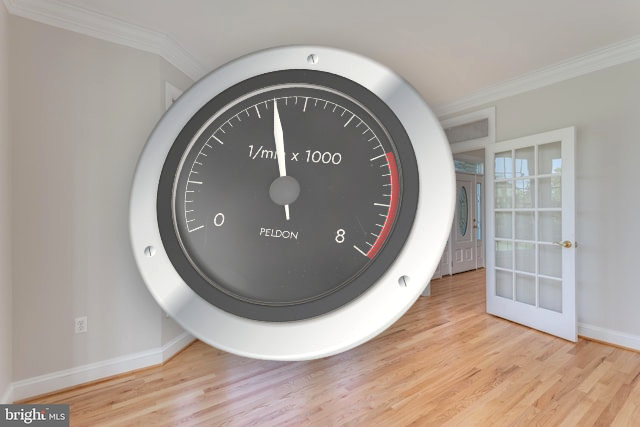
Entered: 3400 rpm
